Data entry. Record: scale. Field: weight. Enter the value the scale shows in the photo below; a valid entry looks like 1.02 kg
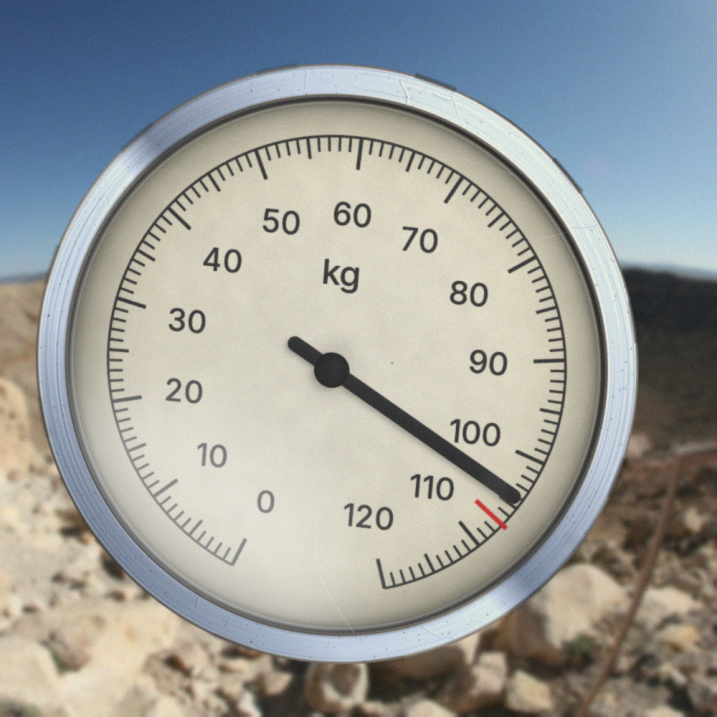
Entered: 104 kg
